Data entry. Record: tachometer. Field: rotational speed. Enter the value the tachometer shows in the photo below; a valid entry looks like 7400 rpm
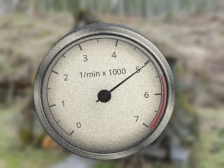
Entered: 5000 rpm
